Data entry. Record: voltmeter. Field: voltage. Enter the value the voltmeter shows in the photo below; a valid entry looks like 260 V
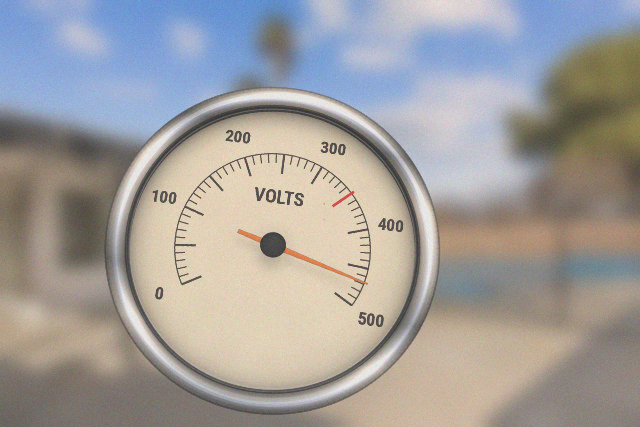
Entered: 470 V
